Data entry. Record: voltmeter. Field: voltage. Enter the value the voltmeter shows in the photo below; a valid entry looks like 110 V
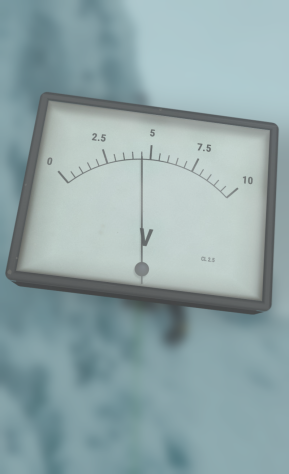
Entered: 4.5 V
